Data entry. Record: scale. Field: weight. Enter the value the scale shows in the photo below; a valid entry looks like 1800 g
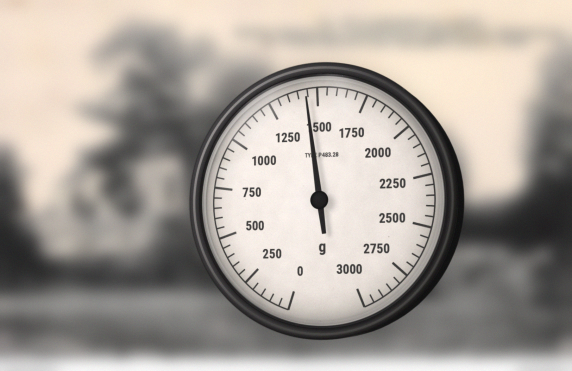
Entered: 1450 g
